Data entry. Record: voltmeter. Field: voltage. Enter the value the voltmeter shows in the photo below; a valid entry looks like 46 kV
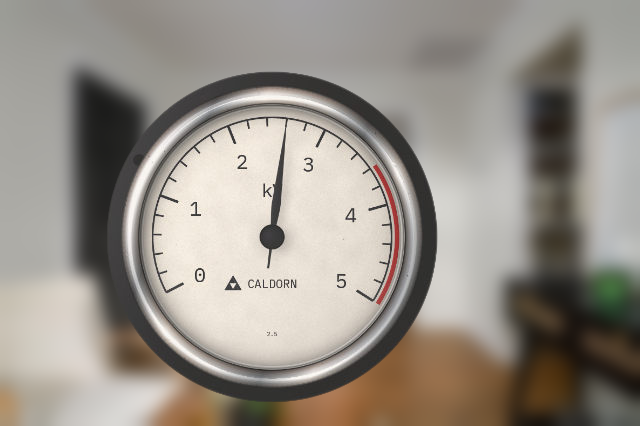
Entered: 2.6 kV
